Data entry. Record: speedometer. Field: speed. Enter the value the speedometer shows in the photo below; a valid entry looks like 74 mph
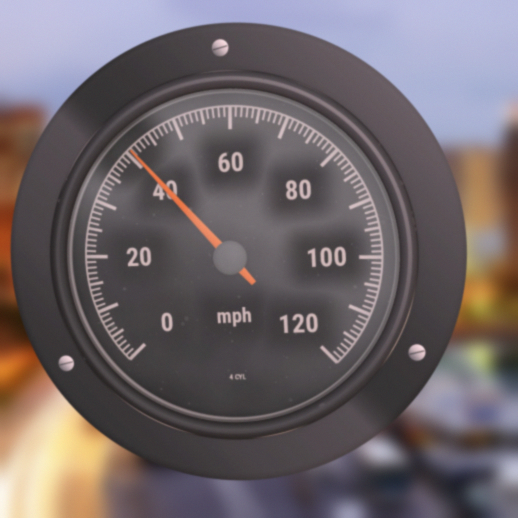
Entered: 41 mph
